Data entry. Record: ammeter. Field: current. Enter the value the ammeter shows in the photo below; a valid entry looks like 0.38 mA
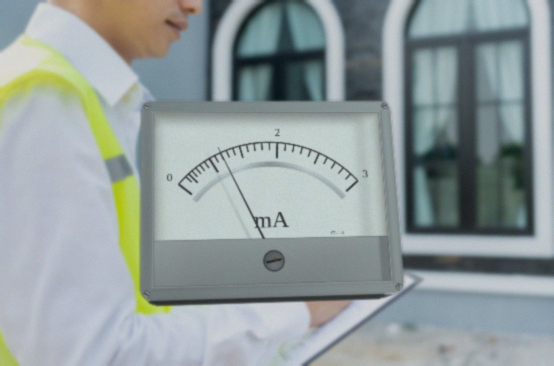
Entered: 1.2 mA
